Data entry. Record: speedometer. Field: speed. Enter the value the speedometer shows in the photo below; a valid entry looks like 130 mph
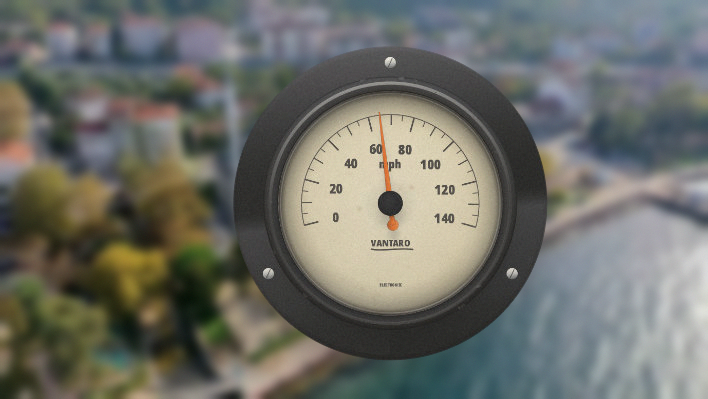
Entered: 65 mph
